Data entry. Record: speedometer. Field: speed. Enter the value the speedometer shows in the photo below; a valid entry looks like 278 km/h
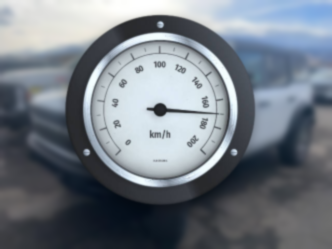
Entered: 170 km/h
